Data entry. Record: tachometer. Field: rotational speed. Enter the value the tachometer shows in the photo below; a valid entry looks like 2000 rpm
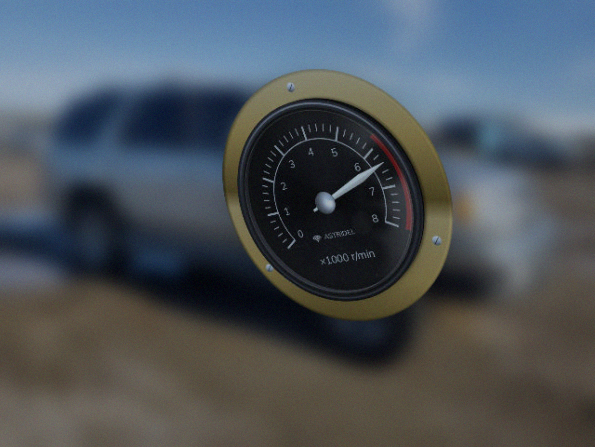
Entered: 6400 rpm
